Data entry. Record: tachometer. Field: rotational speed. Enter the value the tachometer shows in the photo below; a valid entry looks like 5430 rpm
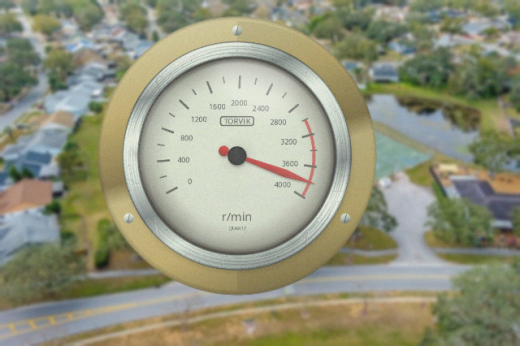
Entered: 3800 rpm
